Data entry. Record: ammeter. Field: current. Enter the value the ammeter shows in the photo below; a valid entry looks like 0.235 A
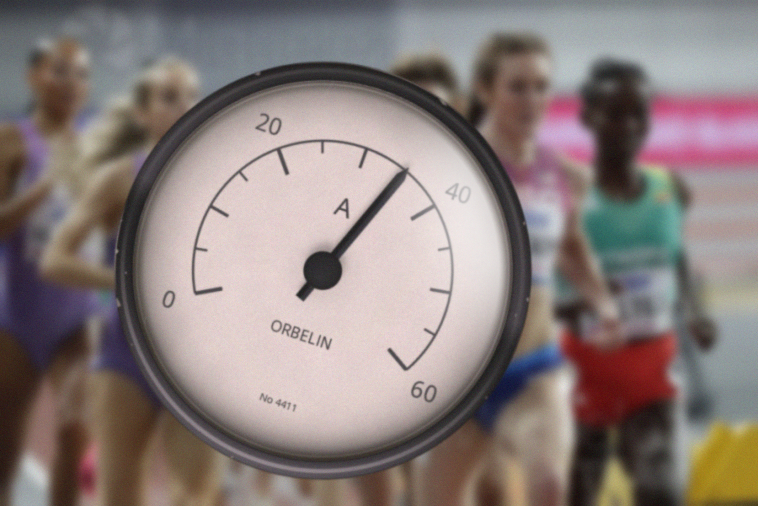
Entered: 35 A
